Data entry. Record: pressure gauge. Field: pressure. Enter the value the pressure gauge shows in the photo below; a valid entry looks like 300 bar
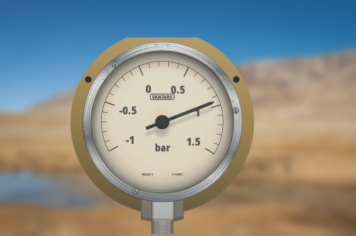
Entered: 0.95 bar
